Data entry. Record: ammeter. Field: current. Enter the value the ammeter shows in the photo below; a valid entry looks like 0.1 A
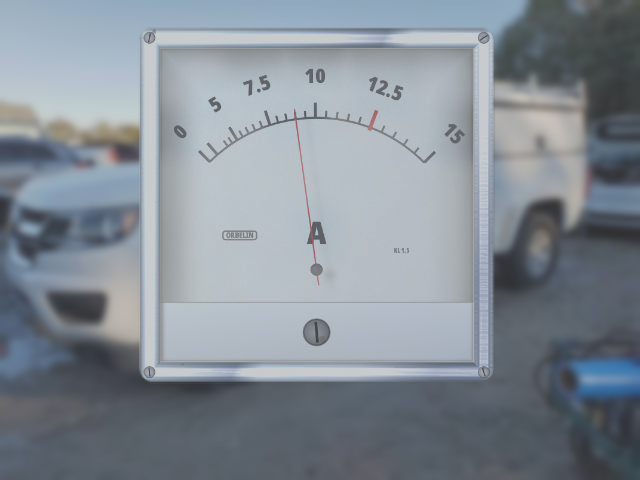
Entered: 9 A
